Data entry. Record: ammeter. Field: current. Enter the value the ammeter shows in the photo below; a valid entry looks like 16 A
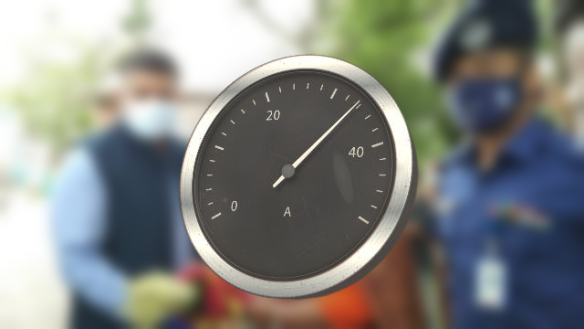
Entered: 34 A
